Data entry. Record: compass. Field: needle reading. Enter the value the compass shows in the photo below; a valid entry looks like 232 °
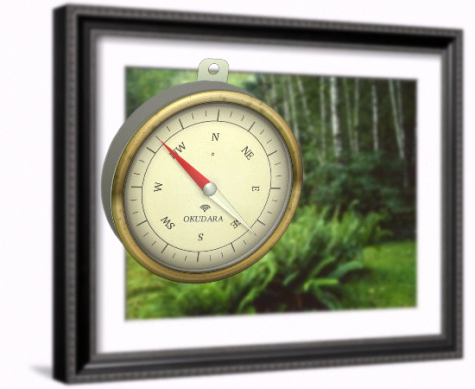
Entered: 310 °
